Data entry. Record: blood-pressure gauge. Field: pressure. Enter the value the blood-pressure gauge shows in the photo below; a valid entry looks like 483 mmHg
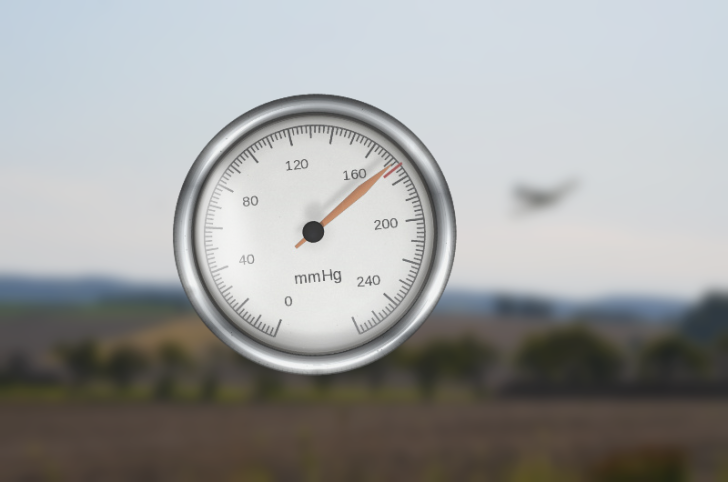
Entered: 172 mmHg
